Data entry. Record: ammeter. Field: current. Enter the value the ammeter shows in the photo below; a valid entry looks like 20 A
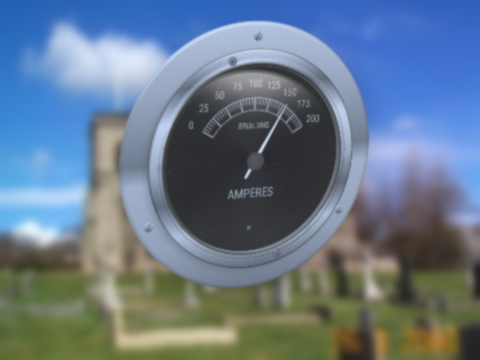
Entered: 150 A
